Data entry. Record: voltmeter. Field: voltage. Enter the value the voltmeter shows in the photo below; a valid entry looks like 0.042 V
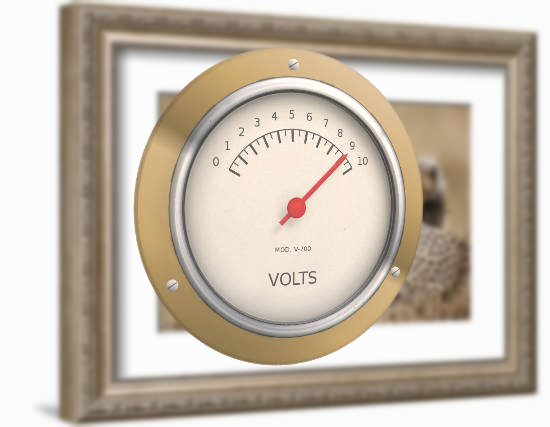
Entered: 9 V
